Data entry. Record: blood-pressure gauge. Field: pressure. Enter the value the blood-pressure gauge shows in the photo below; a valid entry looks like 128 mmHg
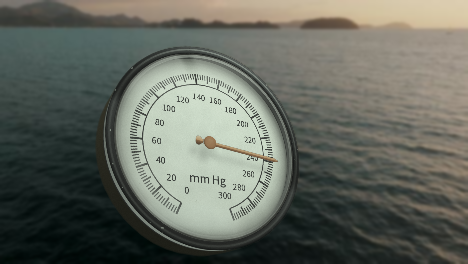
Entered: 240 mmHg
